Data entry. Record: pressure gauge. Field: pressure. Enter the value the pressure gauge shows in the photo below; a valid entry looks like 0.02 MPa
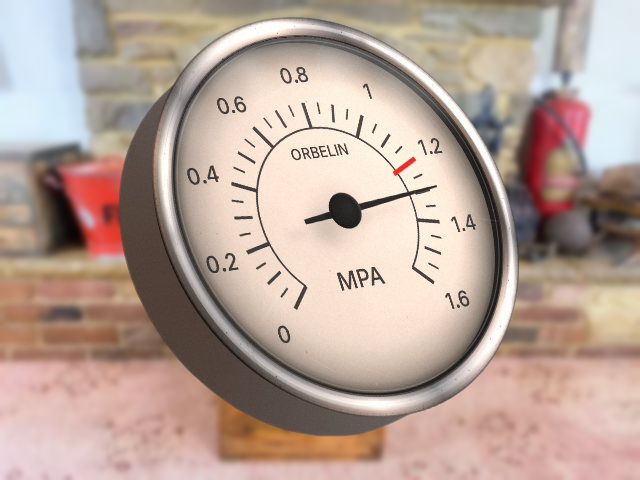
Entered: 1.3 MPa
